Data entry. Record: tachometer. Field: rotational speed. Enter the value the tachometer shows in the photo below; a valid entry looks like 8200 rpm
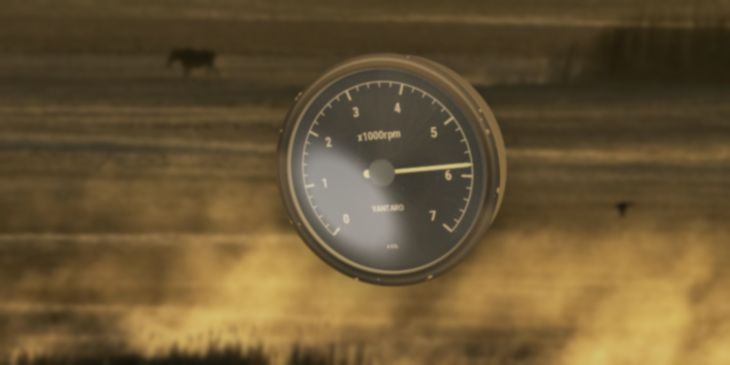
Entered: 5800 rpm
